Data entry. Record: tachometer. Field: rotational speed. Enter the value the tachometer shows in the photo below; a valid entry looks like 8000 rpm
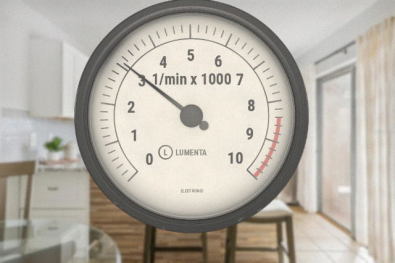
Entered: 3100 rpm
